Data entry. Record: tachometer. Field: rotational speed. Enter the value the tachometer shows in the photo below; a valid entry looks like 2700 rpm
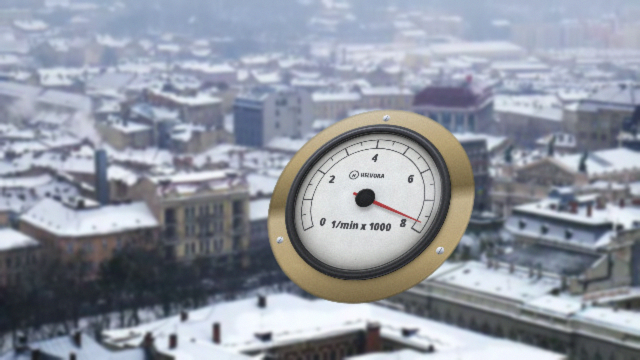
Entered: 7750 rpm
